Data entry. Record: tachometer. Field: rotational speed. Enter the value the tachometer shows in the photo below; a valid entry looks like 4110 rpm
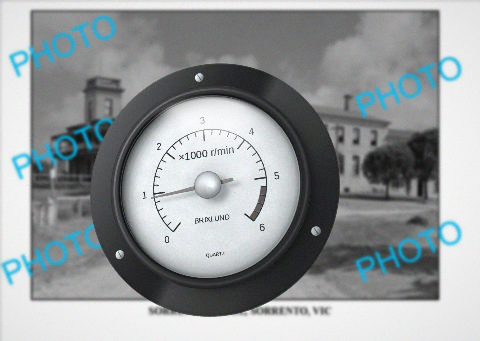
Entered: 900 rpm
